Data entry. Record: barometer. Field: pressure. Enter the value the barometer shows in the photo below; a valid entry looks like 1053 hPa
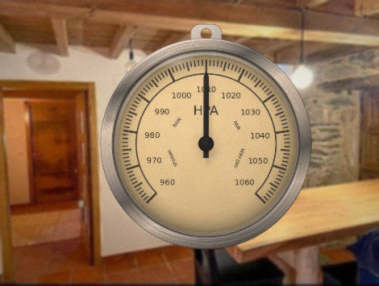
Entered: 1010 hPa
